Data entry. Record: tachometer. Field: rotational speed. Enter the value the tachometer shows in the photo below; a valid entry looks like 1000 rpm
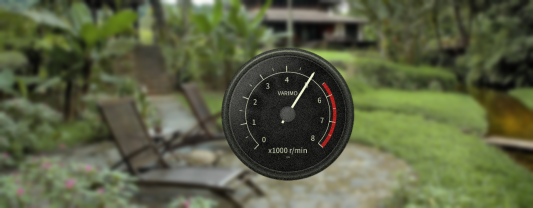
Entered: 5000 rpm
